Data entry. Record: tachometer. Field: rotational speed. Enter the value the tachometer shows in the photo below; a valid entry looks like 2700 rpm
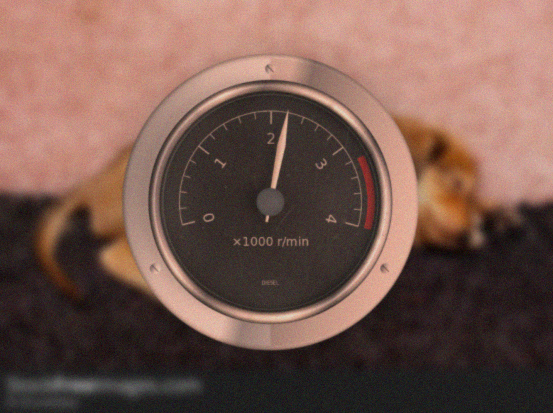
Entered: 2200 rpm
